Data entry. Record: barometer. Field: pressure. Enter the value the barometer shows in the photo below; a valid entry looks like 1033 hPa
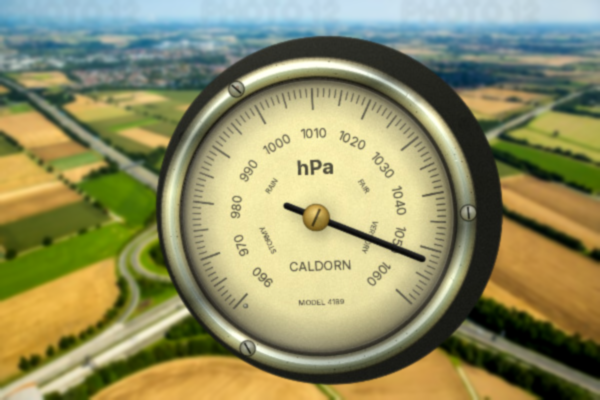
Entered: 1052 hPa
